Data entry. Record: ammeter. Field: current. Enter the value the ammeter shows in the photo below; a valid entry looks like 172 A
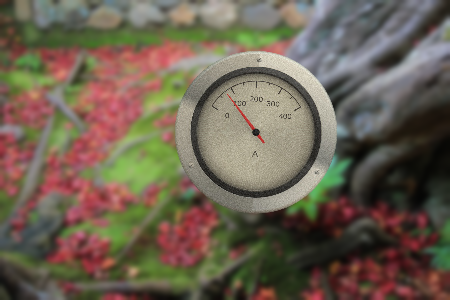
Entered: 75 A
